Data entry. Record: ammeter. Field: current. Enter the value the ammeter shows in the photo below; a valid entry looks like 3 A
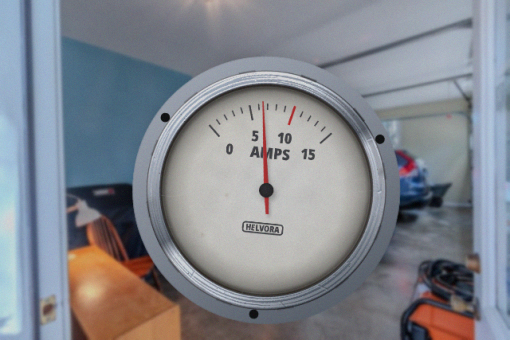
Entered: 6.5 A
